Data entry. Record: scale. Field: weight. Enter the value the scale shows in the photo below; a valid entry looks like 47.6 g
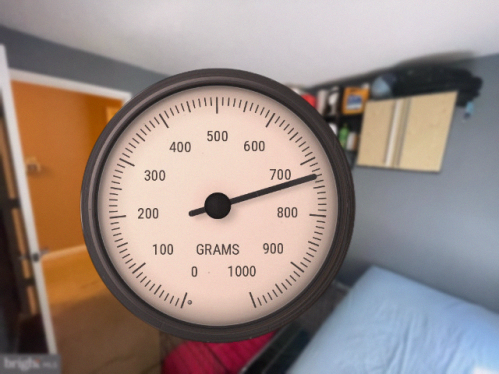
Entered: 730 g
